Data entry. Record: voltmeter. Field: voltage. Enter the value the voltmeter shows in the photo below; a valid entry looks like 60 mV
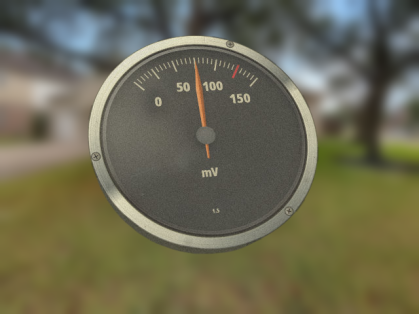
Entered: 75 mV
